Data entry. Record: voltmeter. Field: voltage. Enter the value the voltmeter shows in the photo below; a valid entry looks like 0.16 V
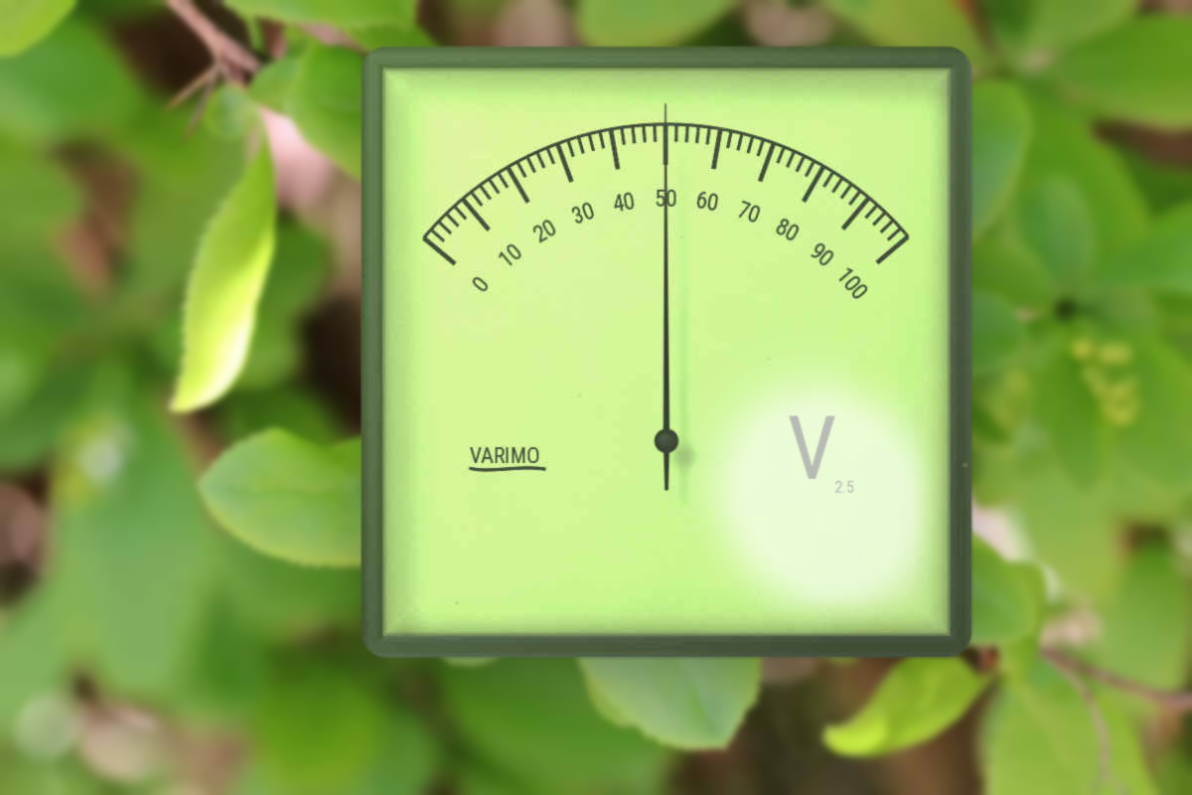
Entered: 50 V
